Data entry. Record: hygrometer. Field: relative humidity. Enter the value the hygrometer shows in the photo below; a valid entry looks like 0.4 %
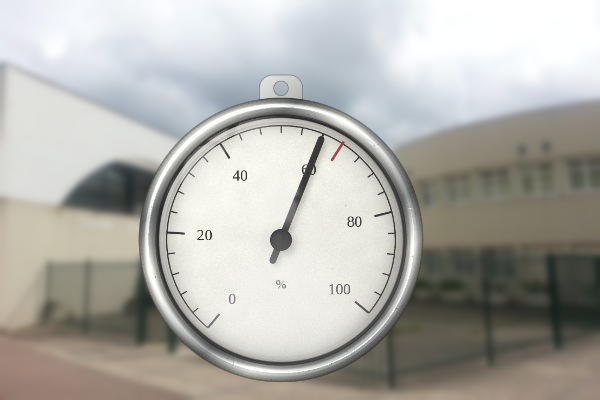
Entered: 60 %
